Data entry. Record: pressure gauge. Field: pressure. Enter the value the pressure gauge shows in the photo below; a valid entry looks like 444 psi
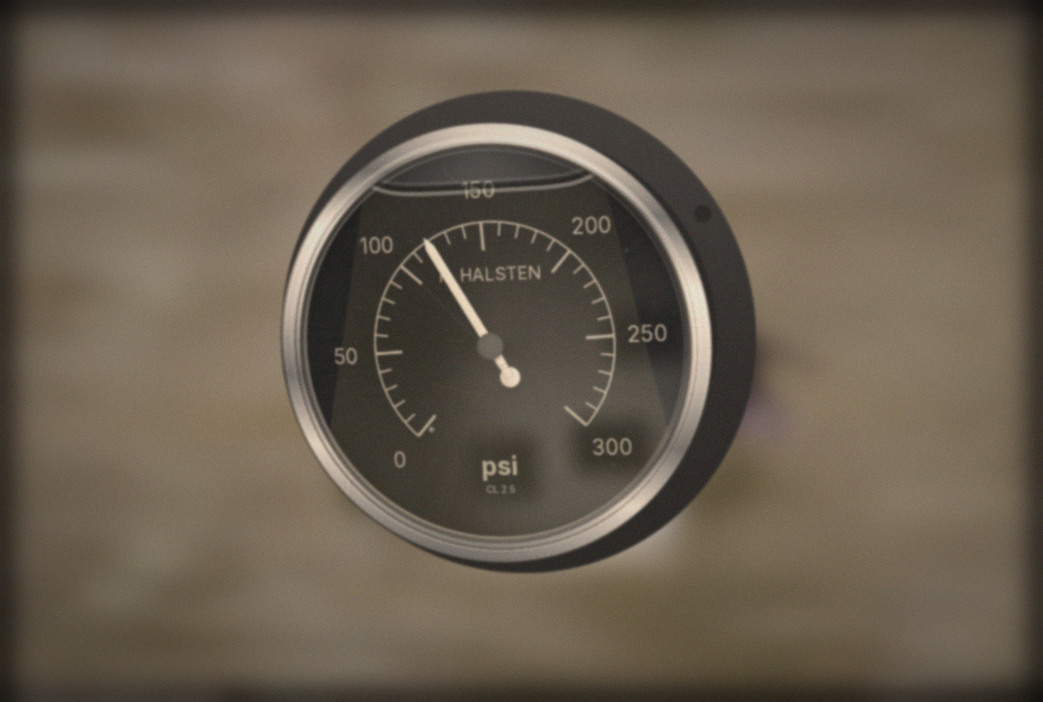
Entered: 120 psi
